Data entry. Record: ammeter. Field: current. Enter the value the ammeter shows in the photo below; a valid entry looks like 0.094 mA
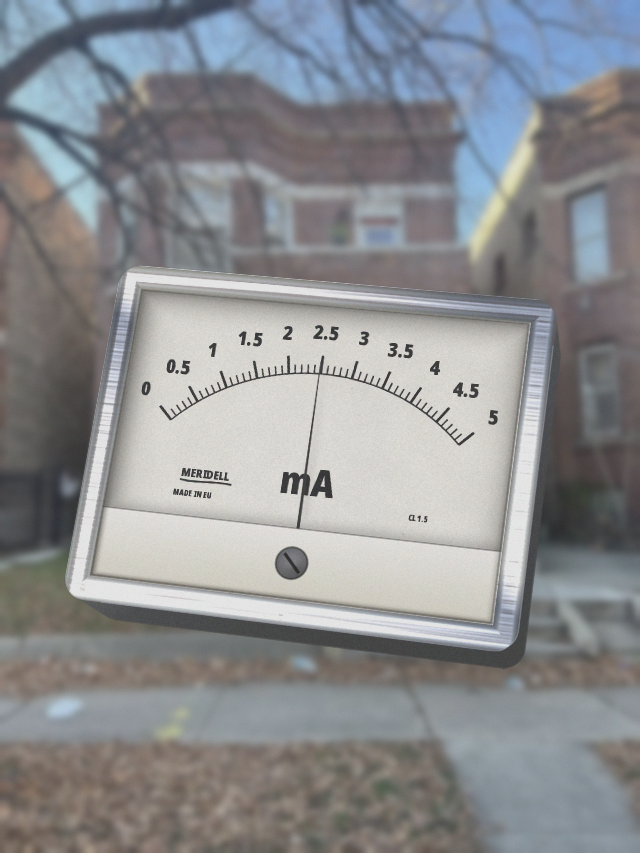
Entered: 2.5 mA
